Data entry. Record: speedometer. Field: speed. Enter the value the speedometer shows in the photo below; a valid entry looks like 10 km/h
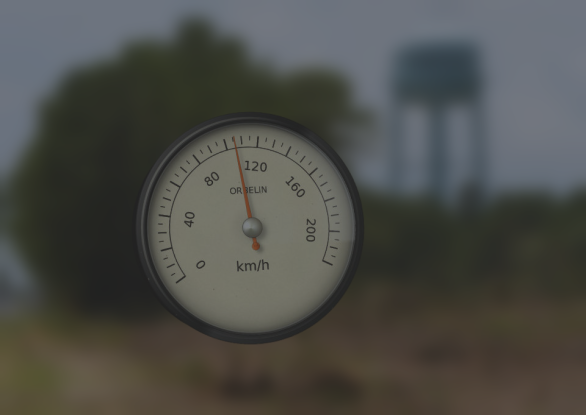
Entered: 105 km/h
